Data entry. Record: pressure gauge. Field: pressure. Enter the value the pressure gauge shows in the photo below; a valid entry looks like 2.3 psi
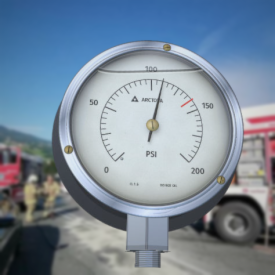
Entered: 110 psi
